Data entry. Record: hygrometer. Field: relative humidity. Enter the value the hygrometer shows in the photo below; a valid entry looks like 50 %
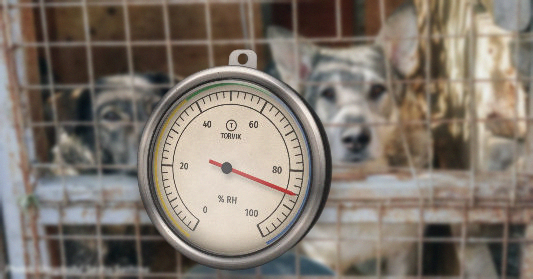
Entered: 86 %
